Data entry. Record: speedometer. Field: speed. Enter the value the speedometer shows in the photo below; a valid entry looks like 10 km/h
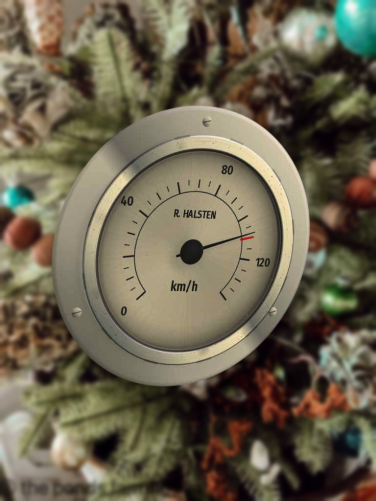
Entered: 107.5 km/h
